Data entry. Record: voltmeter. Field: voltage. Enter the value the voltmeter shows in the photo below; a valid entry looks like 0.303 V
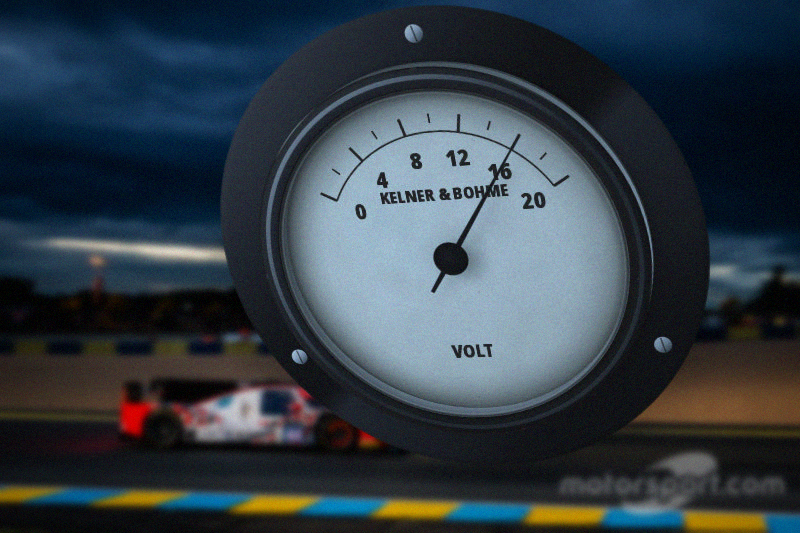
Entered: 16 V
